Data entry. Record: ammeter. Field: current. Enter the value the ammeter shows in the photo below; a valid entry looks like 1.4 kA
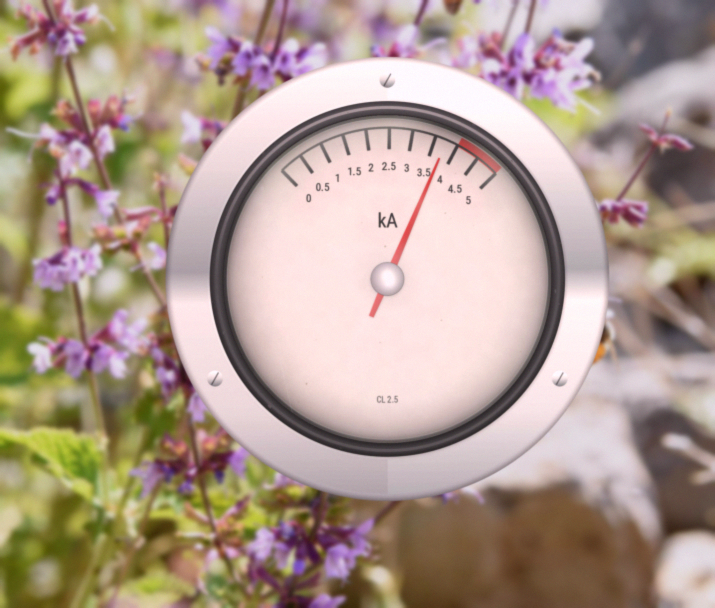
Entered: 3.75 kA
